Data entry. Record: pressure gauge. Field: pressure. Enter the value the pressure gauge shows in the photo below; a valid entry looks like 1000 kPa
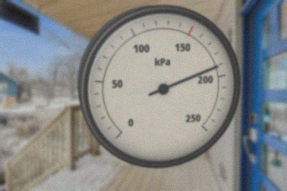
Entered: 190 kPa
